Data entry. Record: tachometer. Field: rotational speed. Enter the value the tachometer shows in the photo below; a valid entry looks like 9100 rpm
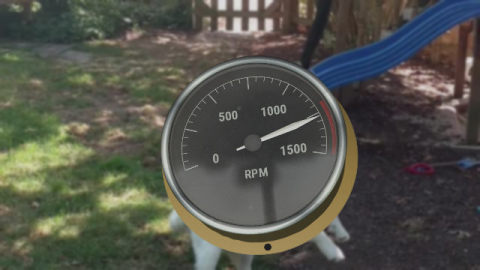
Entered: 1275 rpm
